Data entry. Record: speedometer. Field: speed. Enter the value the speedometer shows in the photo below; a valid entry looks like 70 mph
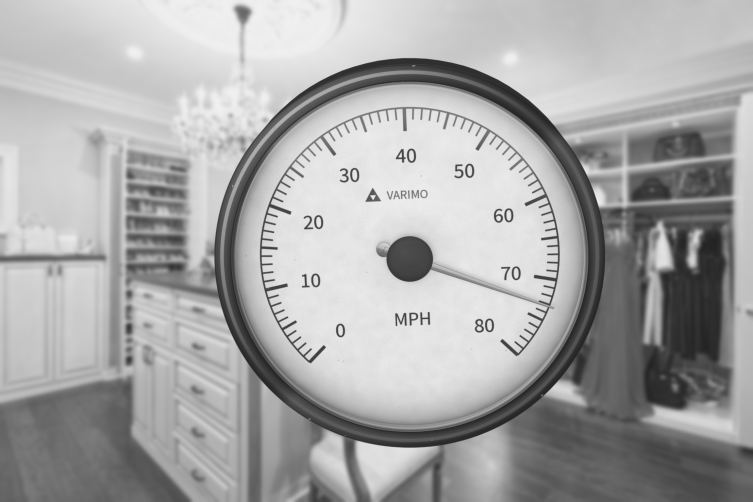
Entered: 73 mph
